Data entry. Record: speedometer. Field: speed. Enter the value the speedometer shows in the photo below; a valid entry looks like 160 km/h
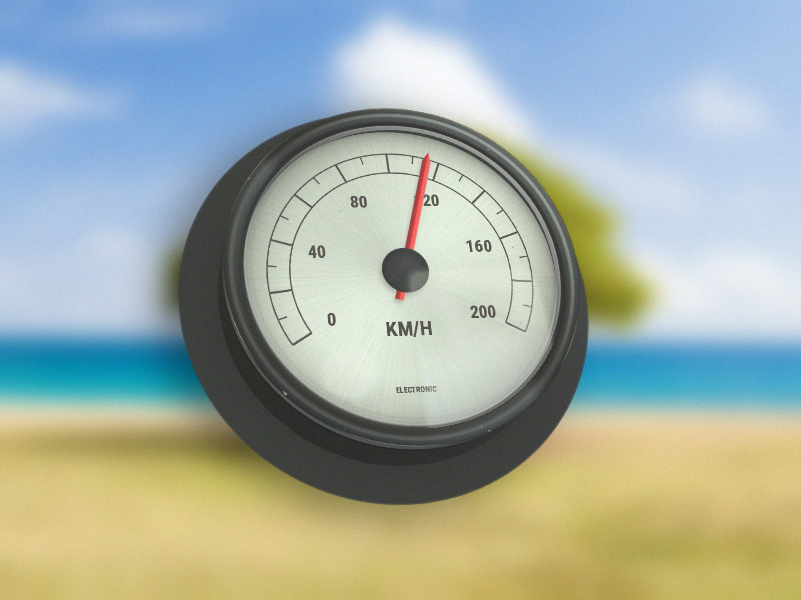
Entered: 115 km/h
